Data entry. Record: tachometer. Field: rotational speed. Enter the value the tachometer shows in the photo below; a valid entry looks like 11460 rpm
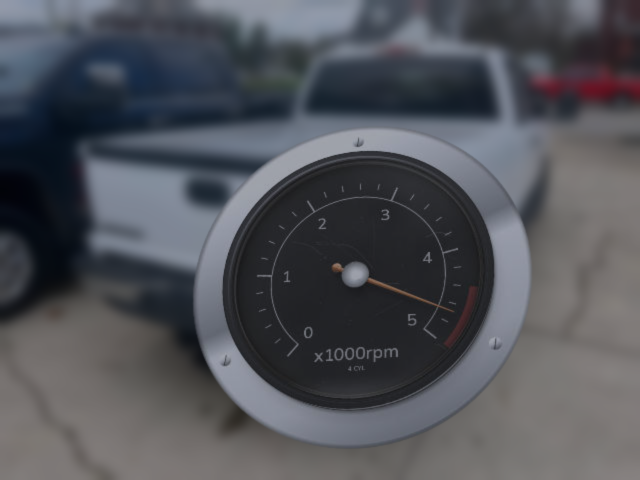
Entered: 4700 rpm
